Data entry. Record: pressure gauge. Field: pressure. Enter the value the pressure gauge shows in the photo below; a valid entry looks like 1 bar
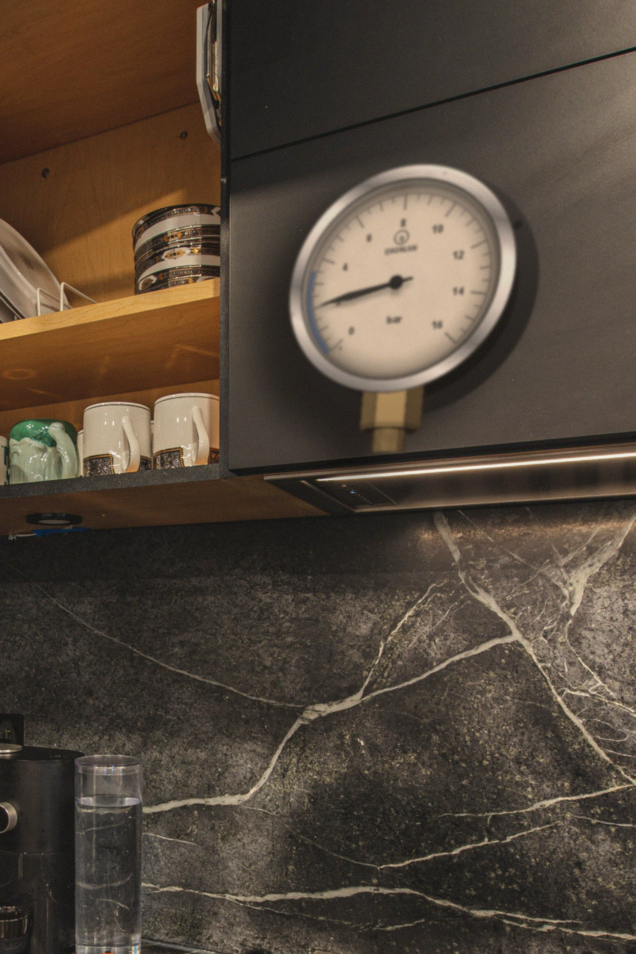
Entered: 2 bar
